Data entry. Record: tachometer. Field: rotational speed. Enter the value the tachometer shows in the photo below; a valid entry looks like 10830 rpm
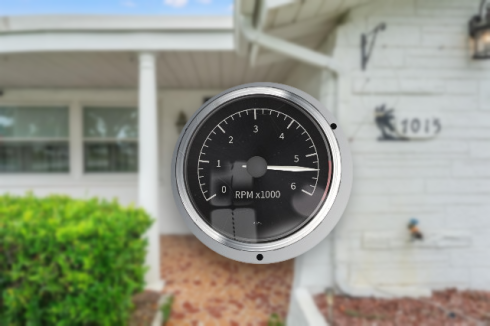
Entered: 5400 rpm
